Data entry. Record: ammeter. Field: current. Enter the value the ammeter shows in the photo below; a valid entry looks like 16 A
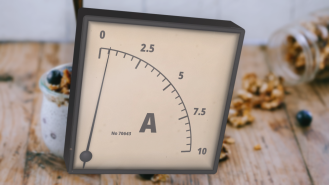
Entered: 0.5 A
